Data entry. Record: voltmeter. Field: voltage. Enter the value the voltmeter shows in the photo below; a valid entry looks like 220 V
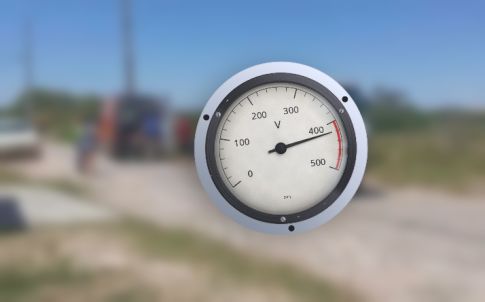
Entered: 420 V
